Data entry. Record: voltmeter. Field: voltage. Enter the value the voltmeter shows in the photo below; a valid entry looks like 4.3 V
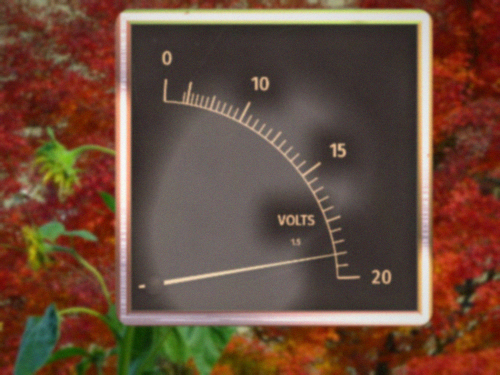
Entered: 19 V
